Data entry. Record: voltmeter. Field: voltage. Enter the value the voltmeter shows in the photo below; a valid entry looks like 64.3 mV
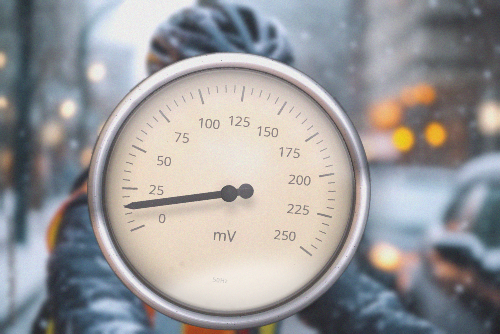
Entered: 15 mV
